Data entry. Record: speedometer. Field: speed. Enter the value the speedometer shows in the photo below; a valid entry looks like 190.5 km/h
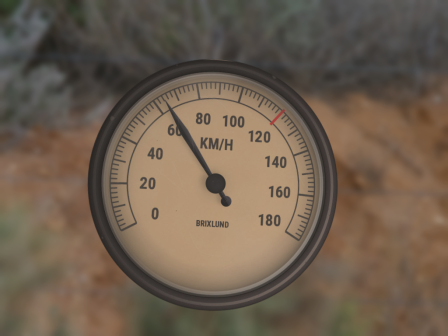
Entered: 64 km/h
